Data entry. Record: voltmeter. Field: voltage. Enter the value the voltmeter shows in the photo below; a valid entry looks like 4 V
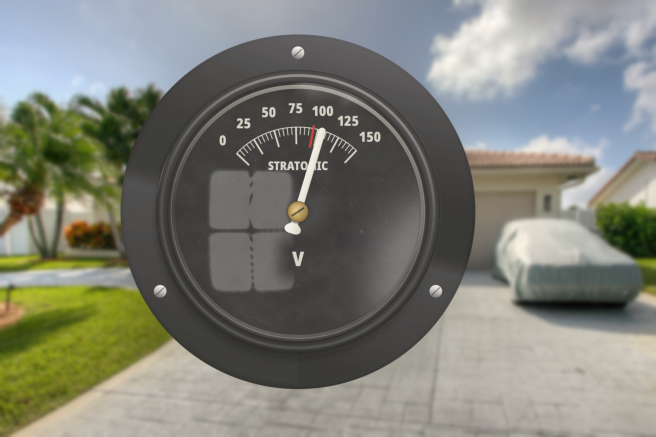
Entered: 105 V
